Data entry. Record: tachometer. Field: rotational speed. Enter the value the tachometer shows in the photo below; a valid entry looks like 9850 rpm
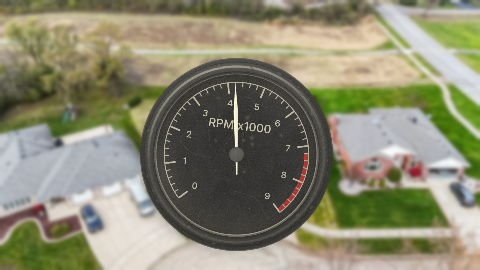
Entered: 4200 rpm
